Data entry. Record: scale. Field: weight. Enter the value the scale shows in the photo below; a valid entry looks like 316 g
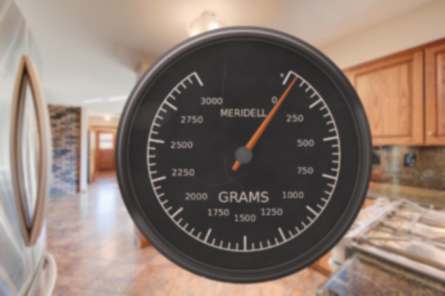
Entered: 50 g
